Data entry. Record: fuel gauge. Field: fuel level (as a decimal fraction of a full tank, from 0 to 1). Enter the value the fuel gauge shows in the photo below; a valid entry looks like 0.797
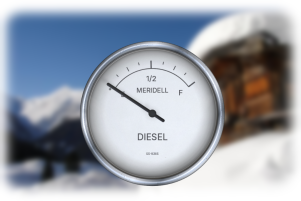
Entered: 0
